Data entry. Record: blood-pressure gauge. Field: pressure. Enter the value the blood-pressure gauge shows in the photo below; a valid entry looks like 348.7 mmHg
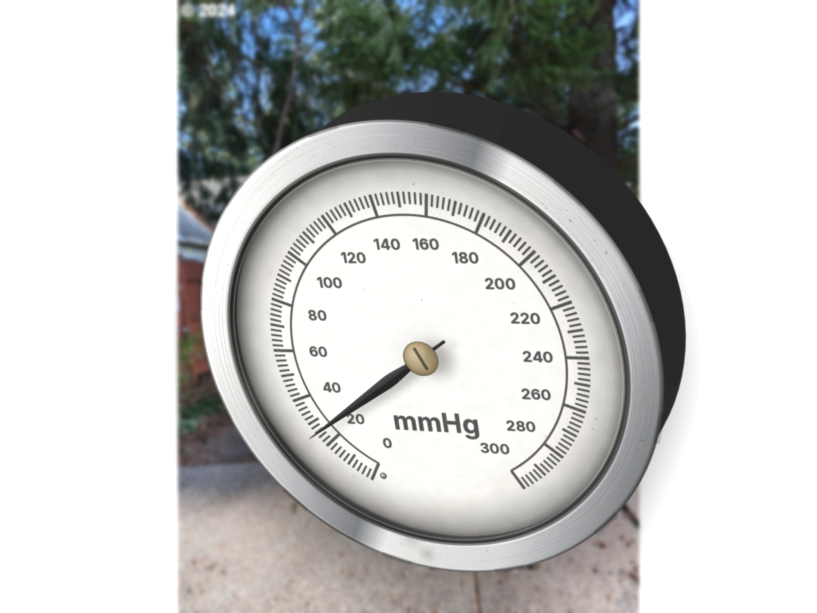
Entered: 26 mmHg
